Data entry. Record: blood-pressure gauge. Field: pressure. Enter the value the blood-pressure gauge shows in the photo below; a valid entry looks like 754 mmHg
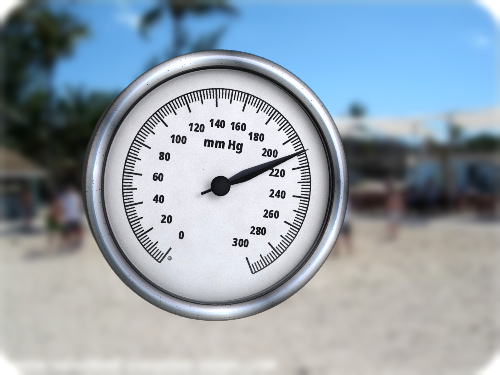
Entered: 210 mmHg
